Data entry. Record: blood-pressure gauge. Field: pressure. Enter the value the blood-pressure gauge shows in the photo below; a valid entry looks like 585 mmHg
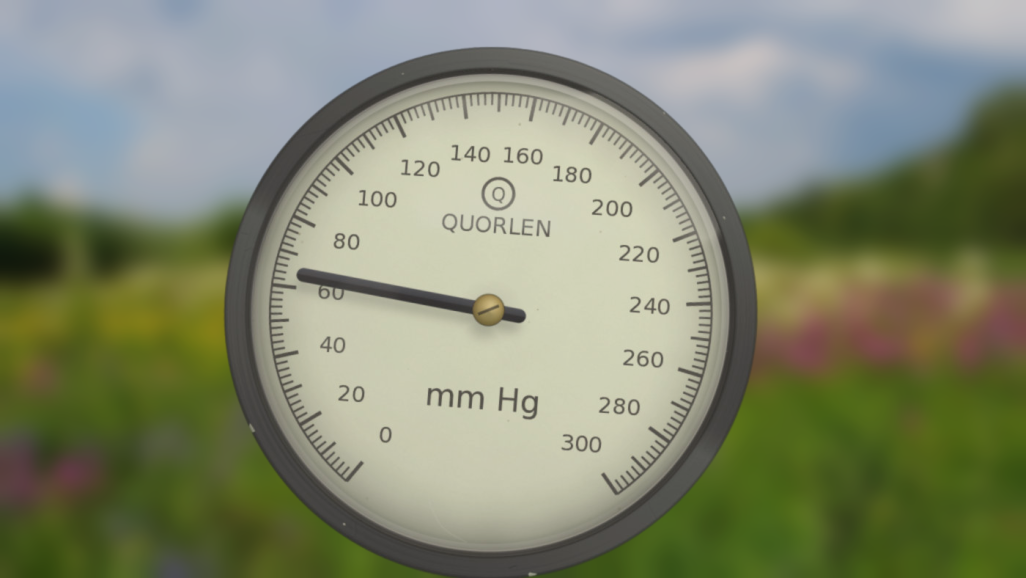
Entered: 64 mmHg
